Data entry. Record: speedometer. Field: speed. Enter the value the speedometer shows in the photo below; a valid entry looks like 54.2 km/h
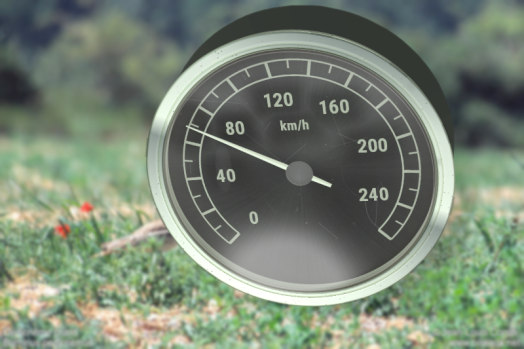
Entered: 70 km/h
